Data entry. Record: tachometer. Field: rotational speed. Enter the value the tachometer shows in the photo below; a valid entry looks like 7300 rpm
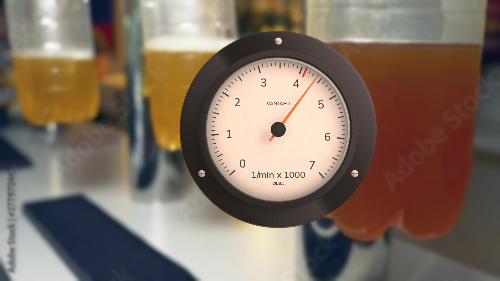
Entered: 4400 rpm
